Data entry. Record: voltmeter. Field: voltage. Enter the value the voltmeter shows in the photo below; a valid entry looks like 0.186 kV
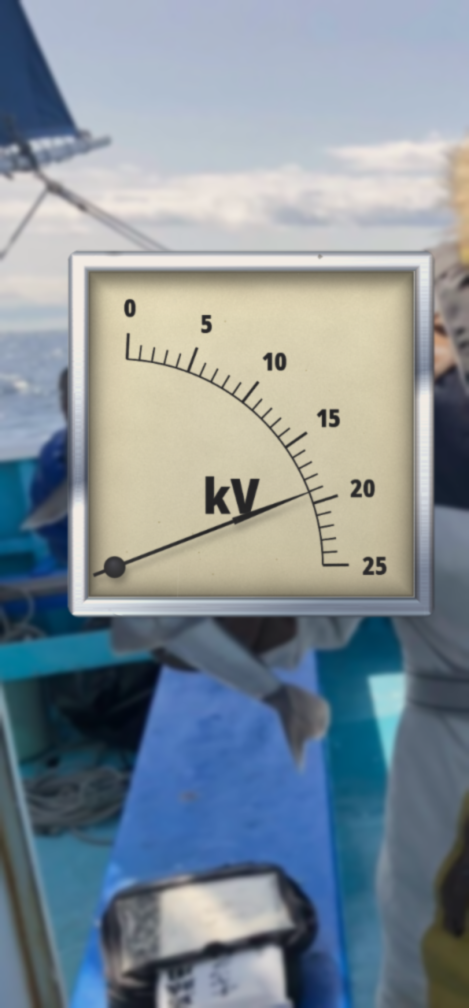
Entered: 19 kV
